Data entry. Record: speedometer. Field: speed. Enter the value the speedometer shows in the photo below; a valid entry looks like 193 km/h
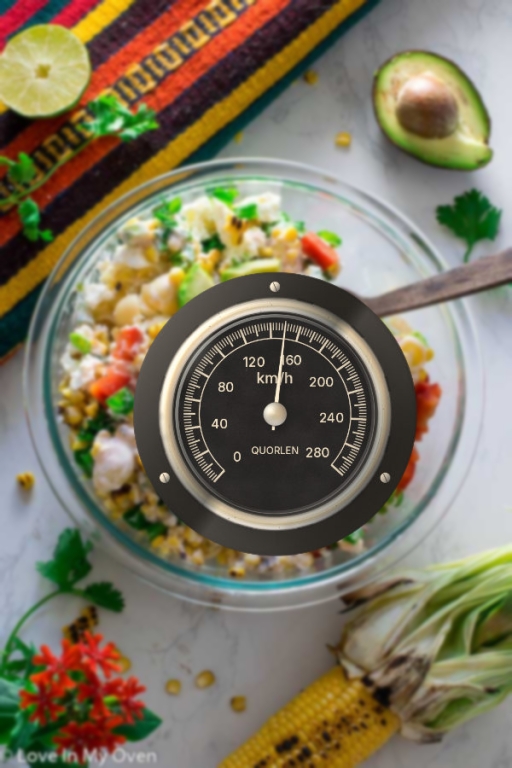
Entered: 150 km/h
